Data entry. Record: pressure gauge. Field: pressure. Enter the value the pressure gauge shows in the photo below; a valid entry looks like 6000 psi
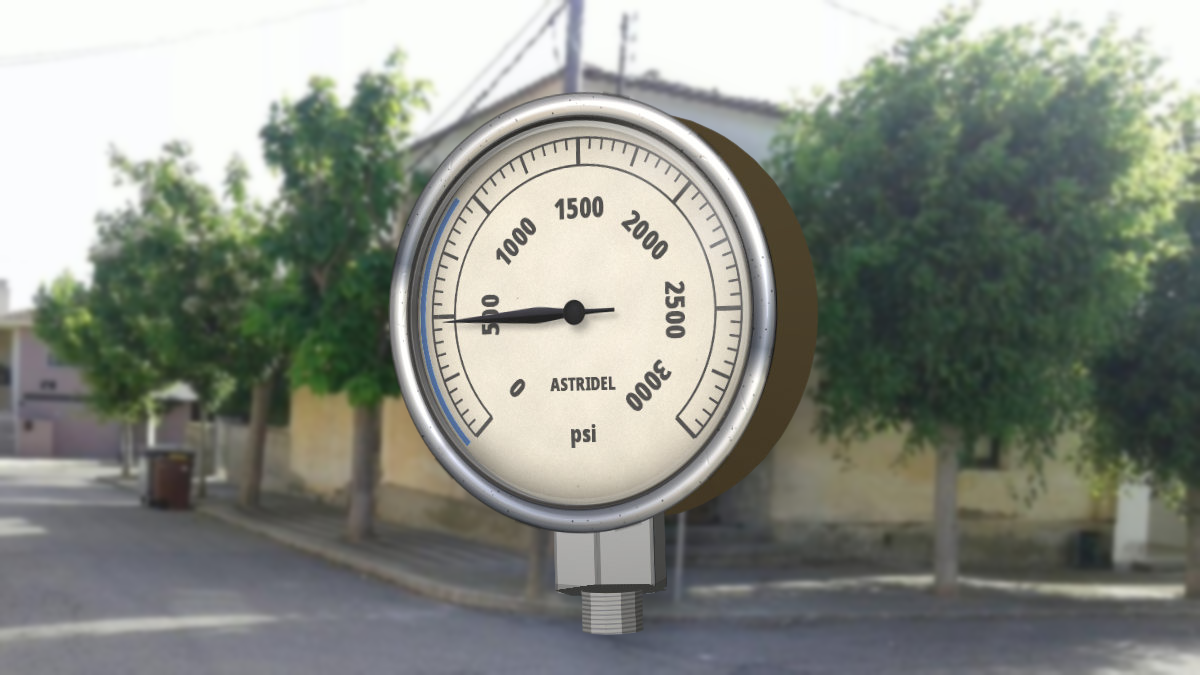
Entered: 475 psi
